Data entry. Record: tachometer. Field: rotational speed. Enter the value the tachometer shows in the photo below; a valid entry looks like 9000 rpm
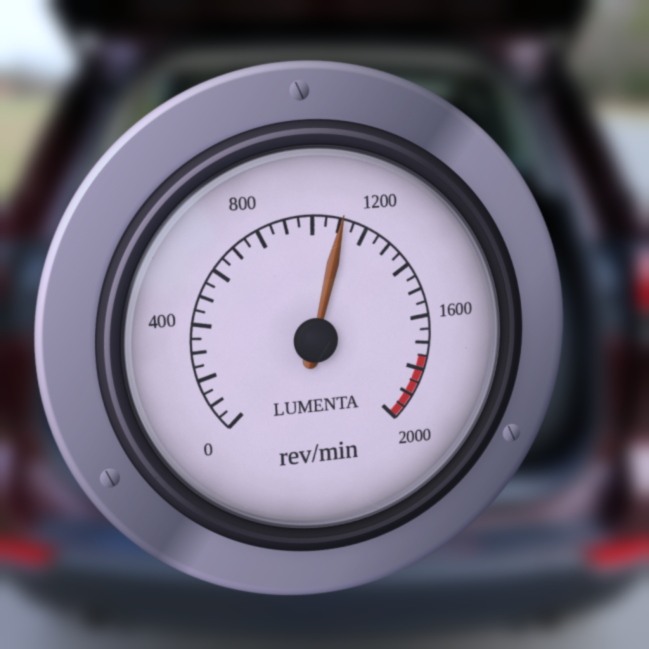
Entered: 1100 rpm
